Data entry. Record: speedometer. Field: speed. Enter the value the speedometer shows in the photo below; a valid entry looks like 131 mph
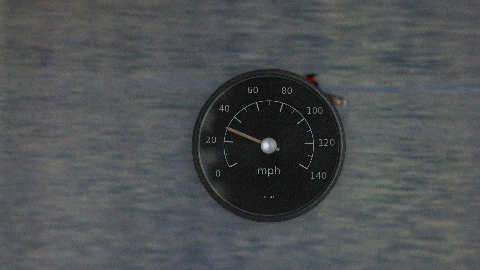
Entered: 30 mph
